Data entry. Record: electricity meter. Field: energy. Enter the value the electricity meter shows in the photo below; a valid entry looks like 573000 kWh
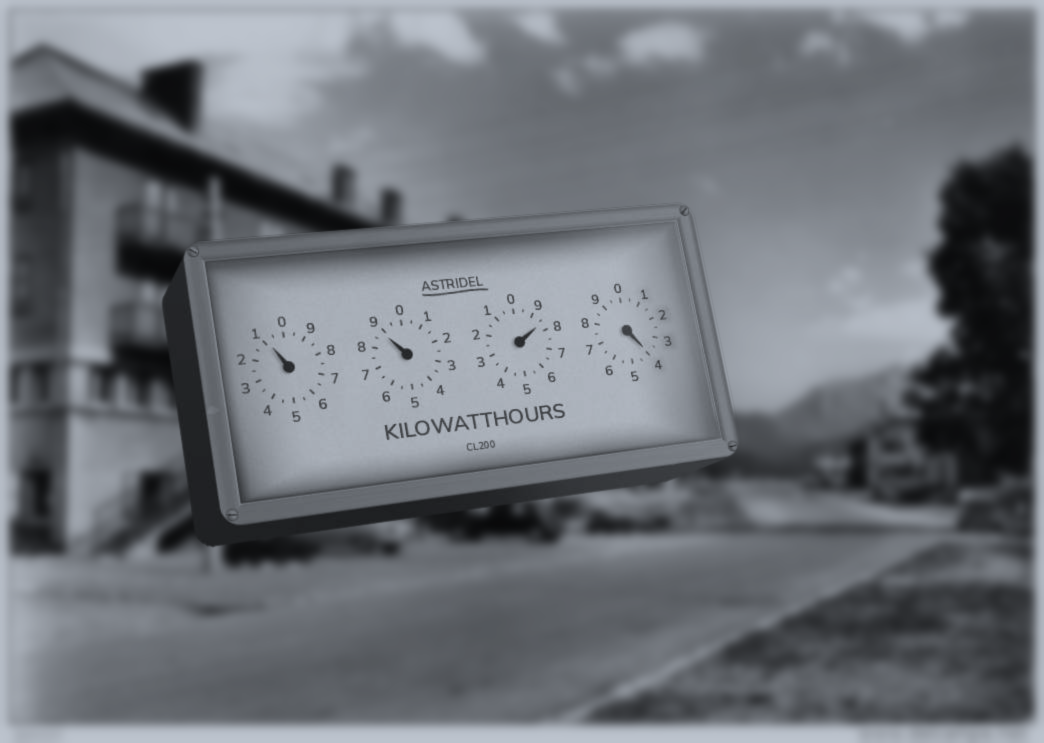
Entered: 884 kWh
